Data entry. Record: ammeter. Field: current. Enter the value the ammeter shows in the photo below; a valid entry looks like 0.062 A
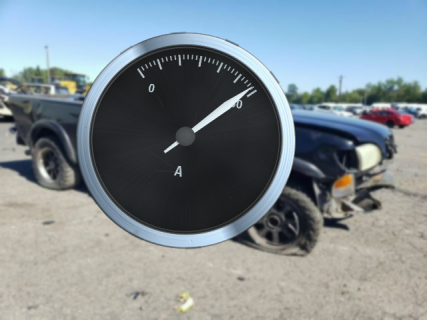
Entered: 29 A
